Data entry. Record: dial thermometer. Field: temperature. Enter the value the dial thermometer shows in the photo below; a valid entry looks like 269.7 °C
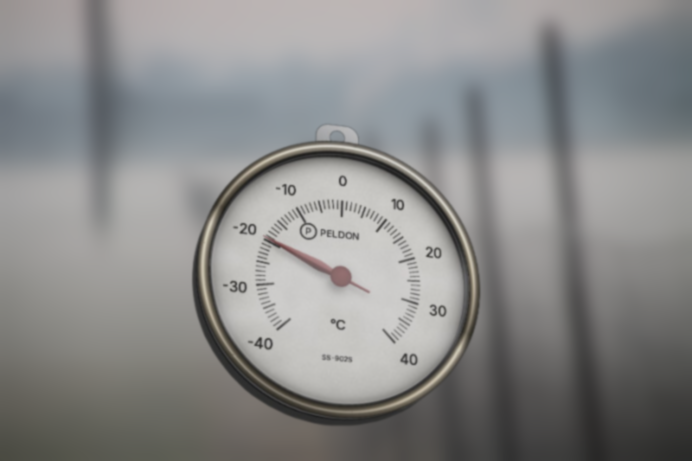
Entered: -20 °C
